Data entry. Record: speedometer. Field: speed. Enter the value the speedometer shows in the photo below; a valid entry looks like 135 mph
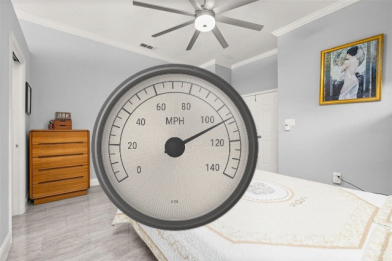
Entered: 107.5 mph
